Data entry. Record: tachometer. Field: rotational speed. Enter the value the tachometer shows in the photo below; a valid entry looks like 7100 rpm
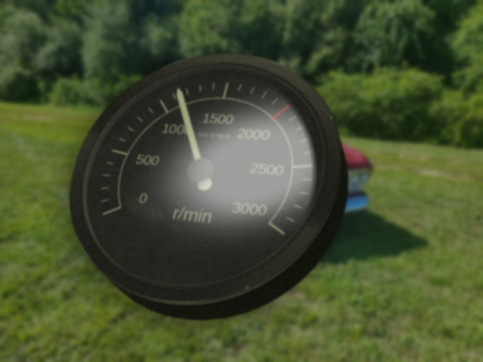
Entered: 1150 rpm
